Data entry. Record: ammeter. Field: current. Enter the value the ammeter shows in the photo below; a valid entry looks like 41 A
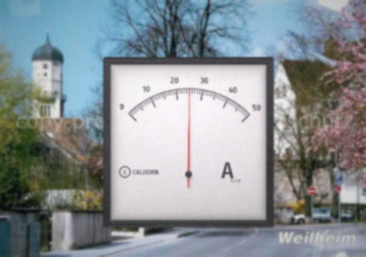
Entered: 25 A
